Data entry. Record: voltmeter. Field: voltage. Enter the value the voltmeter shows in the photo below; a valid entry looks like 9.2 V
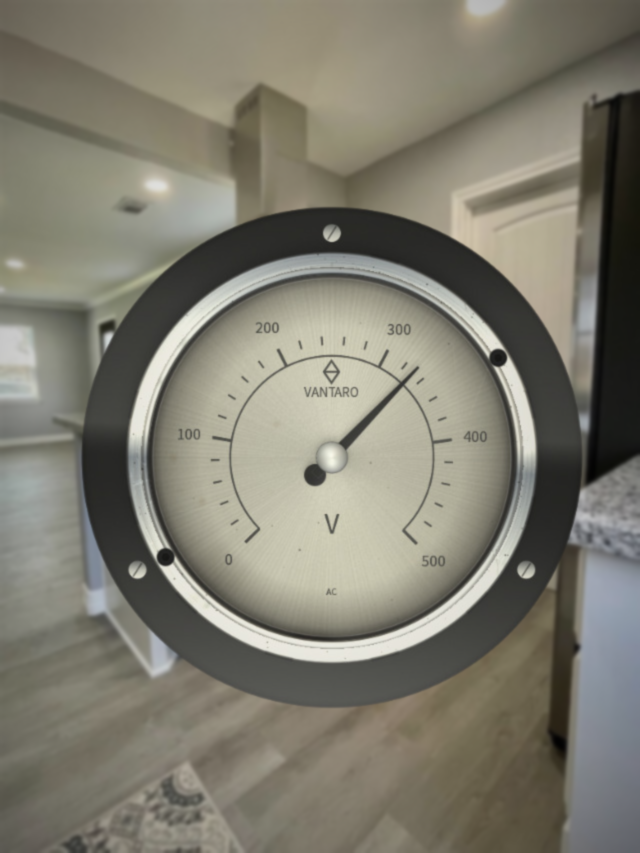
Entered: 330 V
